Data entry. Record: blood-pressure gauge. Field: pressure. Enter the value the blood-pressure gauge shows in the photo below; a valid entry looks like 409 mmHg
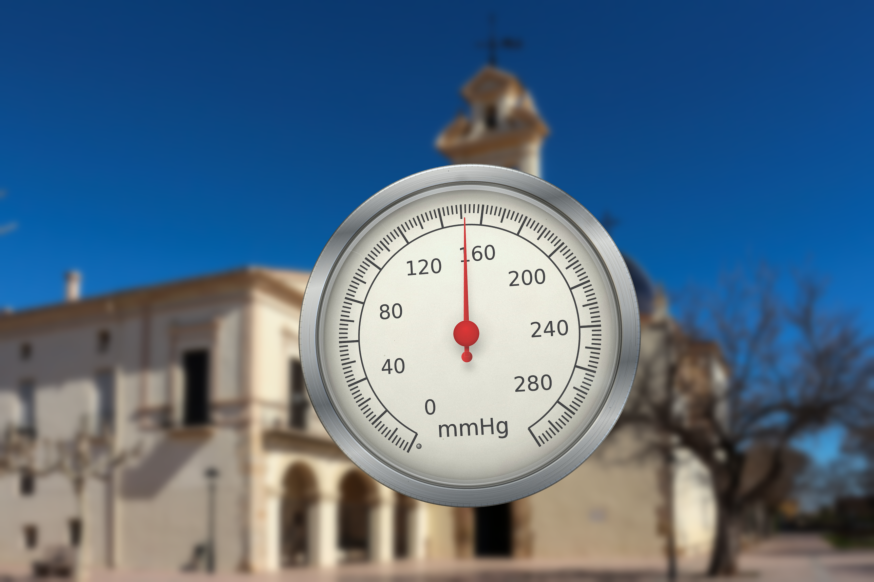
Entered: 152 mmHg
